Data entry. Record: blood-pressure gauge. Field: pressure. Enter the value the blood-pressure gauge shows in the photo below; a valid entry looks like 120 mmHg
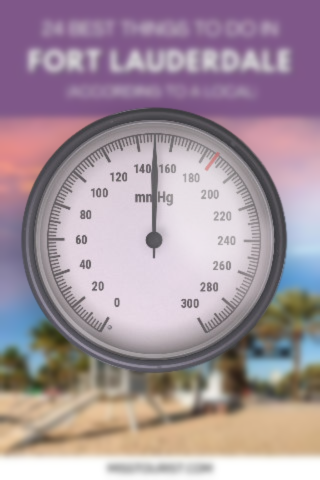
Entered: 150 mmHg
